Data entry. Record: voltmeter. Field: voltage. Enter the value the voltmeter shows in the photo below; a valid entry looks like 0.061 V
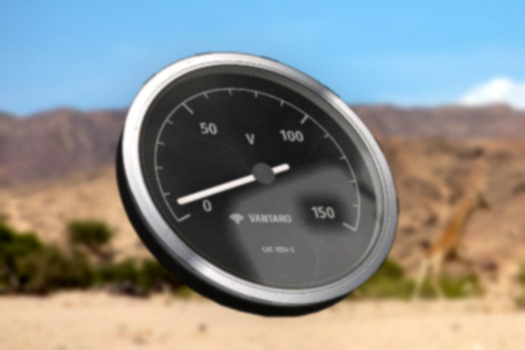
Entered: 5 V
